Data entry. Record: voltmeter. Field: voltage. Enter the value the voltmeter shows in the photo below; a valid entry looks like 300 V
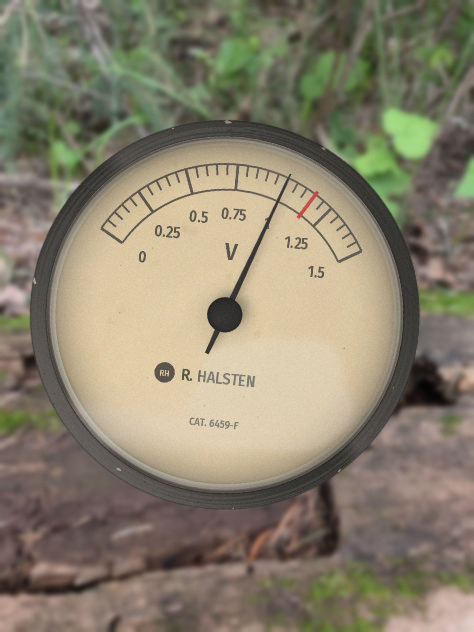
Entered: 1 V
